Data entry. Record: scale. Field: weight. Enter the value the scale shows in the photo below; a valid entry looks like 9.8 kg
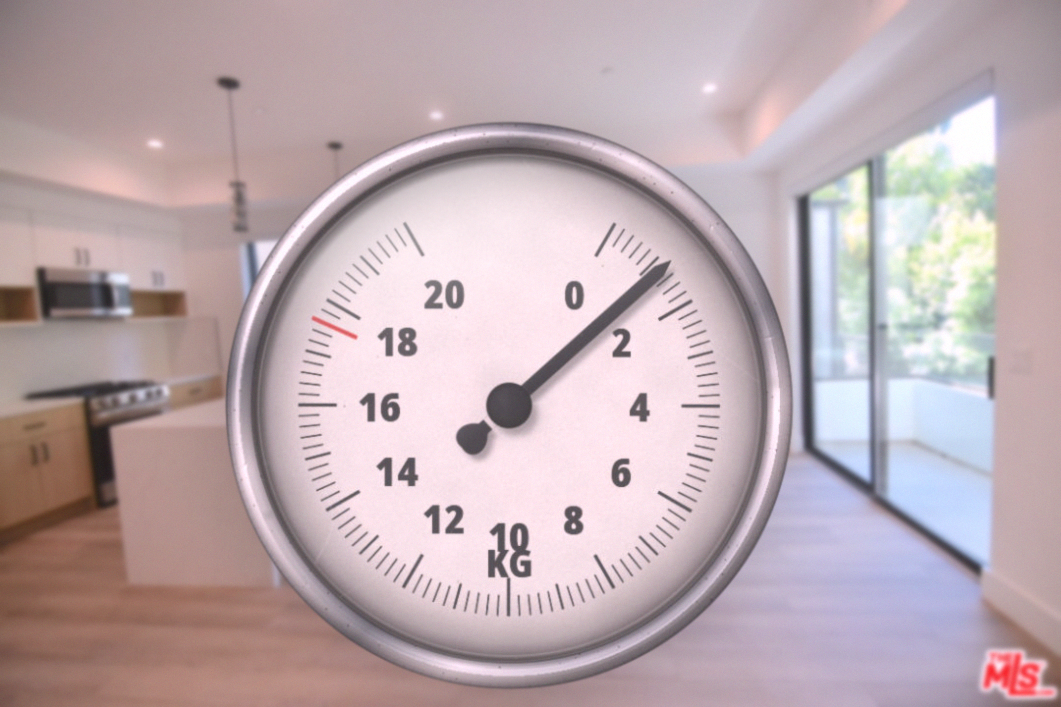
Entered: 1.2 kg
